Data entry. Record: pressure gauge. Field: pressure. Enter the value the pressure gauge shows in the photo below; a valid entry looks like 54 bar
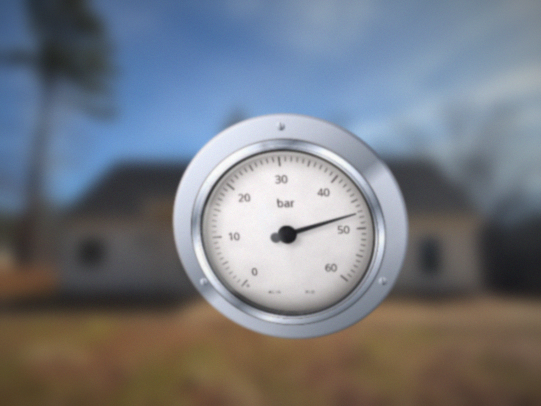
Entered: 47 bar
